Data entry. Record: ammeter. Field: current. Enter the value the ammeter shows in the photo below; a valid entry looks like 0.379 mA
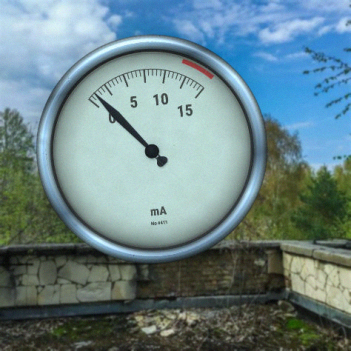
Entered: 1 mA
